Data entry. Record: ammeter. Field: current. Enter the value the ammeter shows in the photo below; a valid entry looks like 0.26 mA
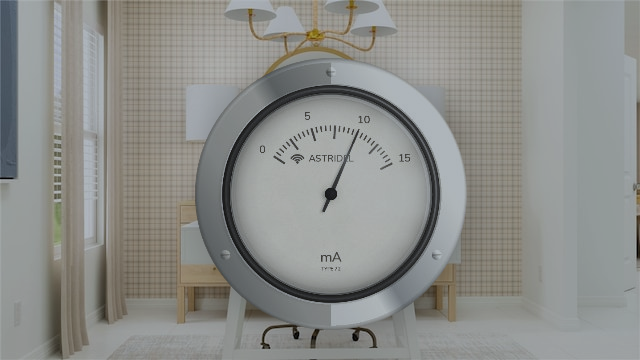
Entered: 10 mA
